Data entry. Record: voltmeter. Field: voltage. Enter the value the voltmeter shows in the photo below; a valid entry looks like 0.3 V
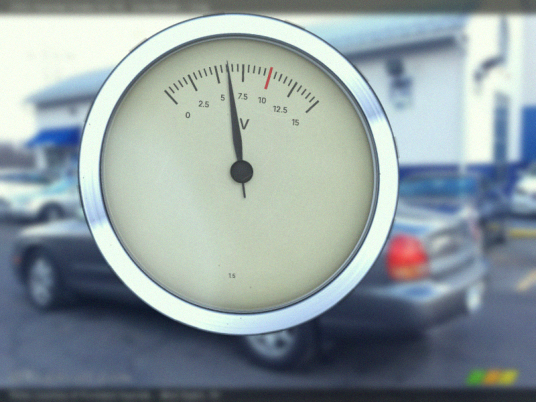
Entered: 6 V
